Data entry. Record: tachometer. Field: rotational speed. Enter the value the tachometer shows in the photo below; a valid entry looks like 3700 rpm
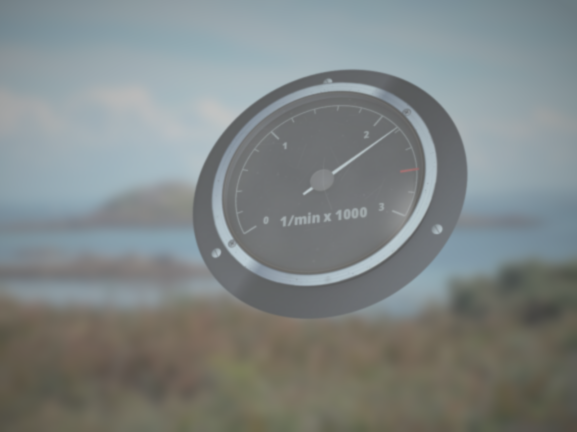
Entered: 2200 rpm
